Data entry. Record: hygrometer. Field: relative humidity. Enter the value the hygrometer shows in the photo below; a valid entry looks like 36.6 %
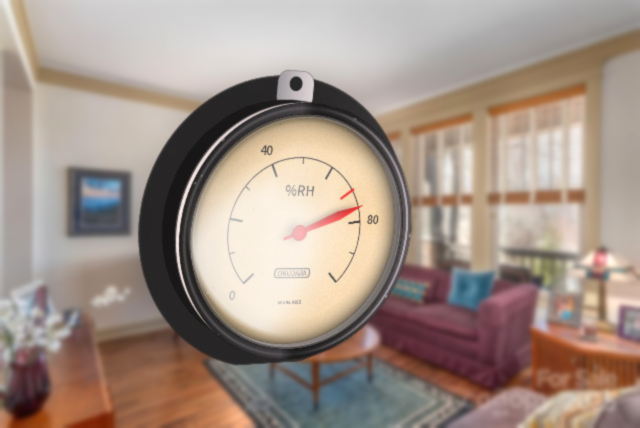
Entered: 75 %
